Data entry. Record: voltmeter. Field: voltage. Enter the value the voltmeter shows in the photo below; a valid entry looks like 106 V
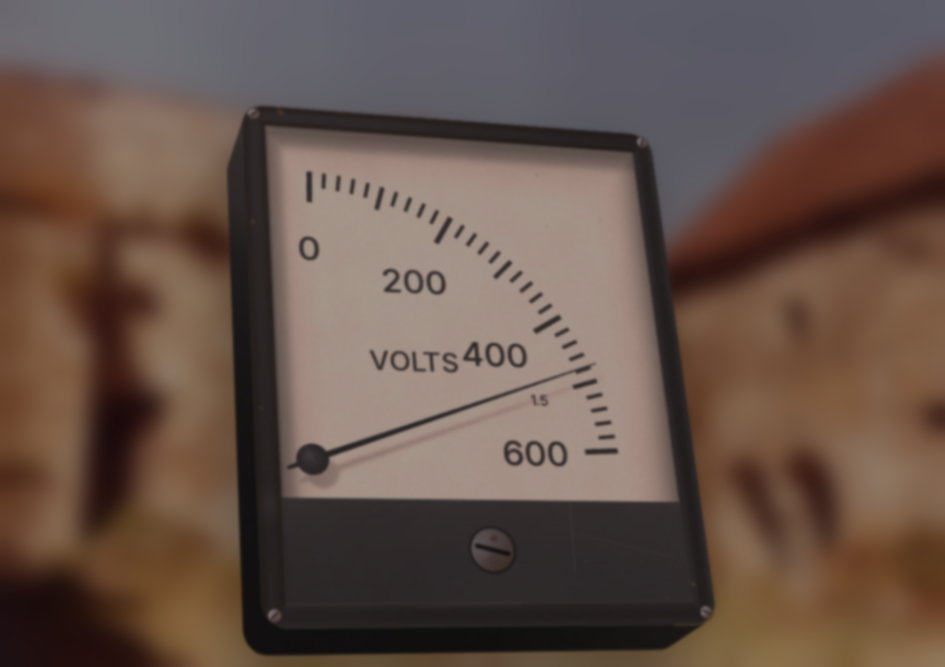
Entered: 480 V
